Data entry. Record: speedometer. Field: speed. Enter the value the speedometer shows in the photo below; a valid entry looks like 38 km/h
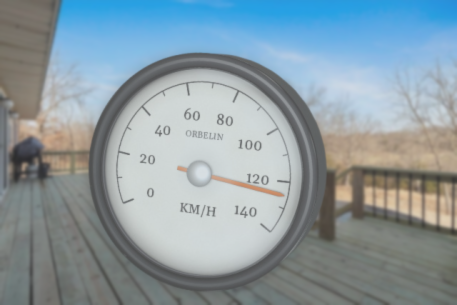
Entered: 125 km/h
